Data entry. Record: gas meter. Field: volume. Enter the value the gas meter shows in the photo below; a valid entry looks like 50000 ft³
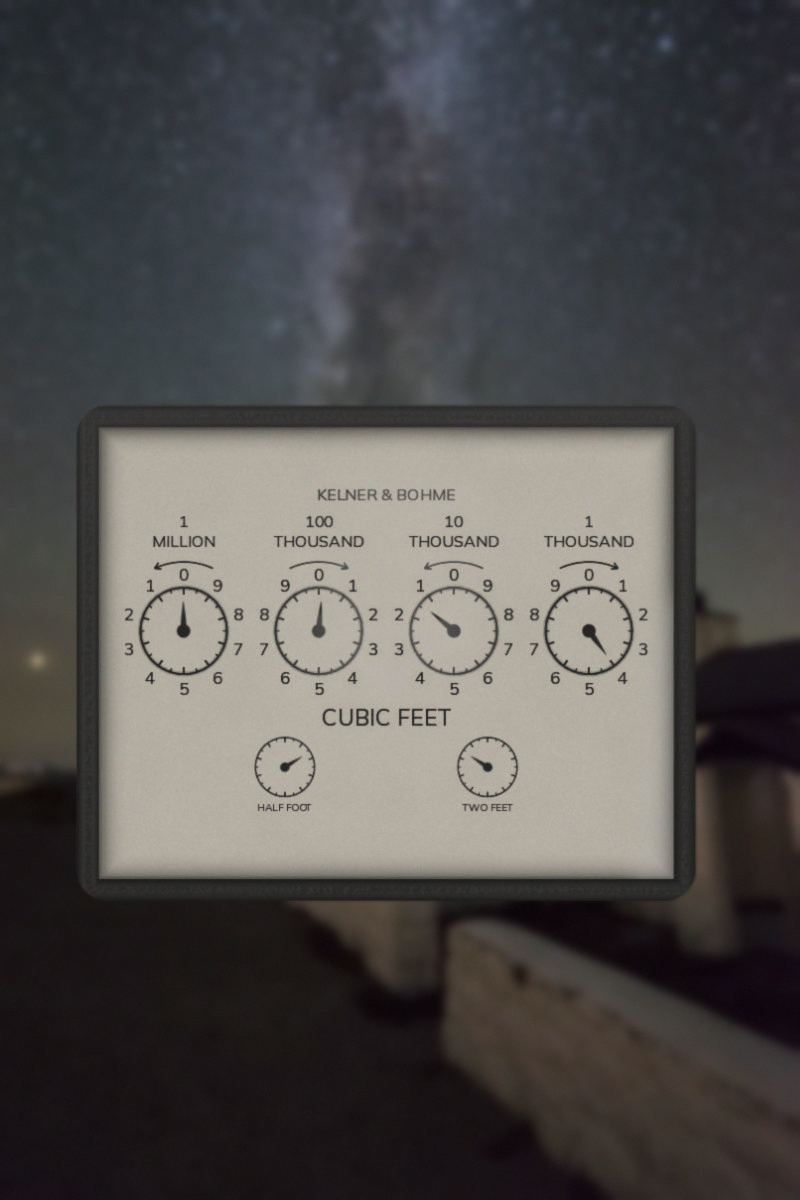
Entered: 1400 ft³
